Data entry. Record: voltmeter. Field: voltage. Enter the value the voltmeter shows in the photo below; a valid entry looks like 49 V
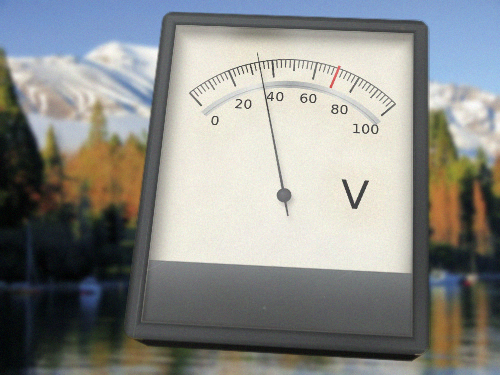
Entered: 34 V
